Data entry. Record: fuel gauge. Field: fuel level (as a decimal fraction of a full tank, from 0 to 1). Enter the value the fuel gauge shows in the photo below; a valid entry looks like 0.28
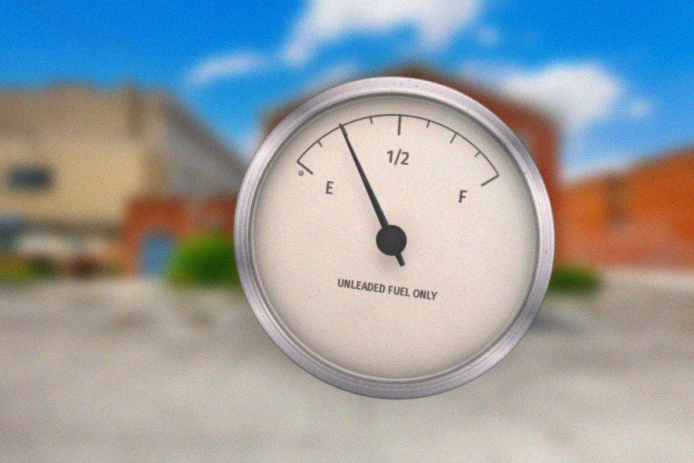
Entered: 0.25
